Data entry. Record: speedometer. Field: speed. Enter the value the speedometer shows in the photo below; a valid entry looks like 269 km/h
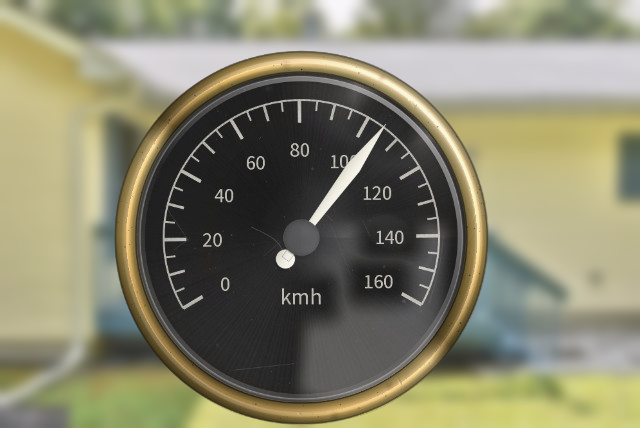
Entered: 105 km/h
